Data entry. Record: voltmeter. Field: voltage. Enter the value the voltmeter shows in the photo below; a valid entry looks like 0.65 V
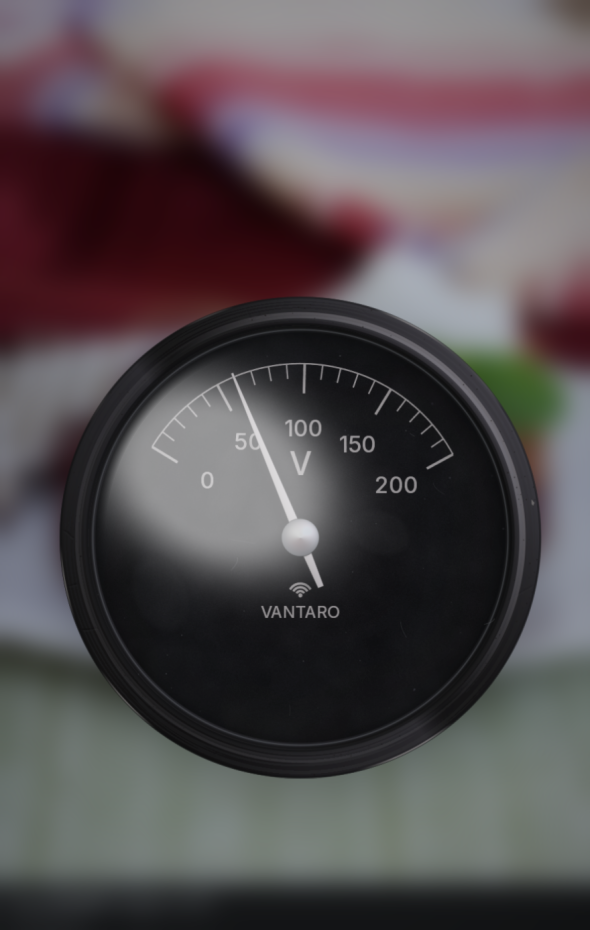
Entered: 60 V
